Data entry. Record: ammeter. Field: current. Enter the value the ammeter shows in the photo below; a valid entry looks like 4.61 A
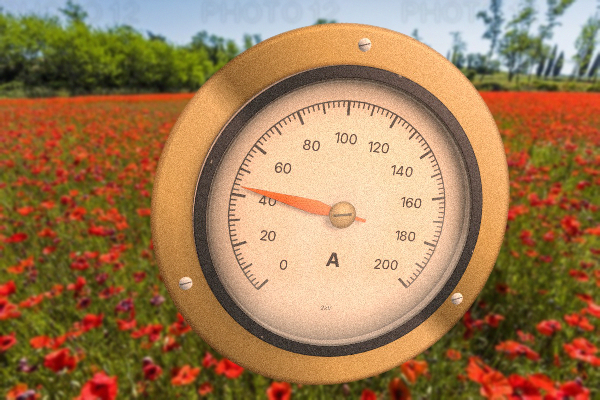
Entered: 44 A
